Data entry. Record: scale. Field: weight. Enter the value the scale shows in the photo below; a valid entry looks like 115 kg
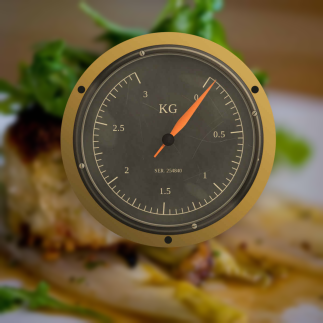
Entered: 0.05 kg
